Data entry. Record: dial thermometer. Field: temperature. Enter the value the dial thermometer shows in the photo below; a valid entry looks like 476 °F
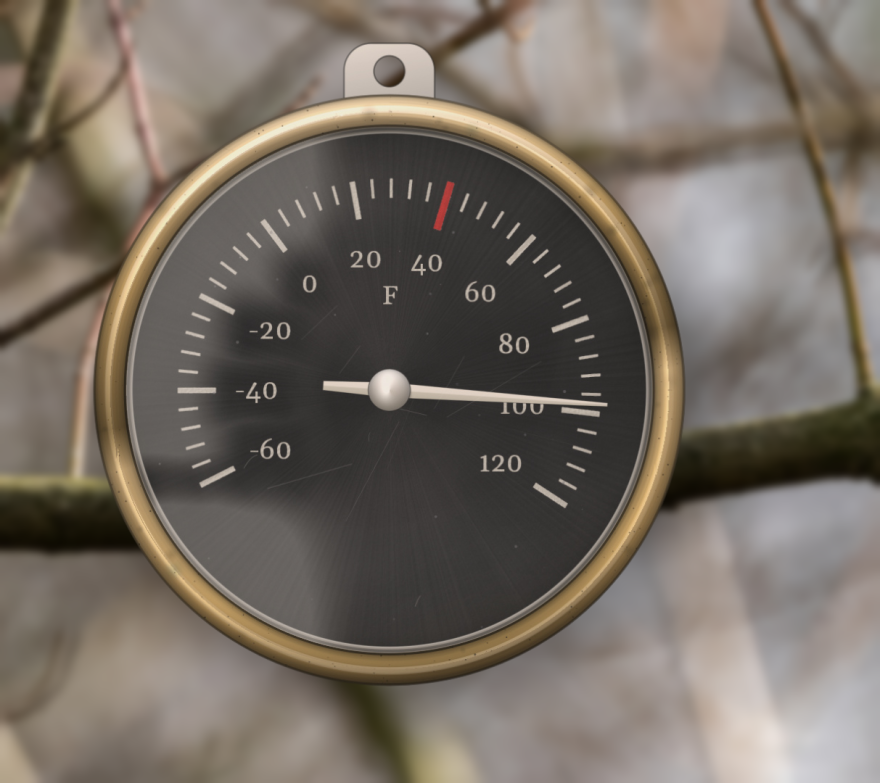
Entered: 98 °F
